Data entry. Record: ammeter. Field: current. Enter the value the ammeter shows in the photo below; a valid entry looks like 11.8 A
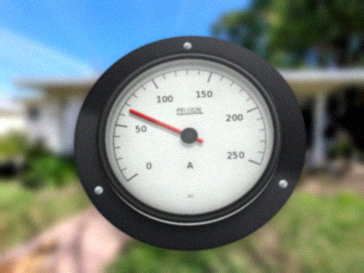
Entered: 65 A
